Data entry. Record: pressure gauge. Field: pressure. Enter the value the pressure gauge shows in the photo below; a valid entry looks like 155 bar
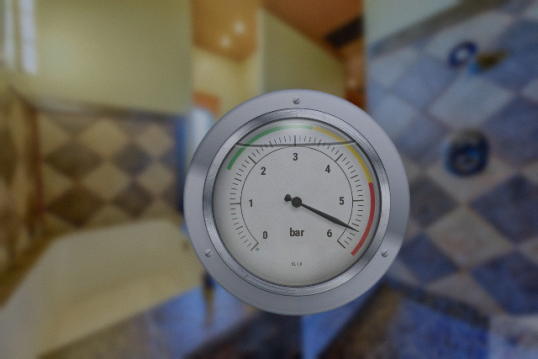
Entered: 5.6 bar
